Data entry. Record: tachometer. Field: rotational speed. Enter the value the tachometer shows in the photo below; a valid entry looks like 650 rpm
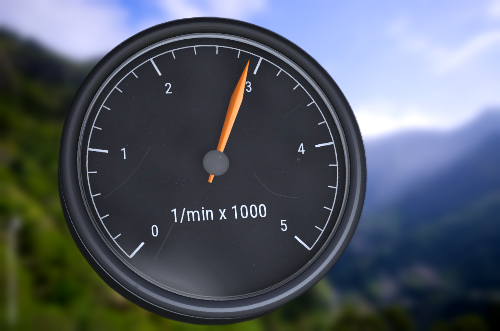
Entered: 2900 rpm
